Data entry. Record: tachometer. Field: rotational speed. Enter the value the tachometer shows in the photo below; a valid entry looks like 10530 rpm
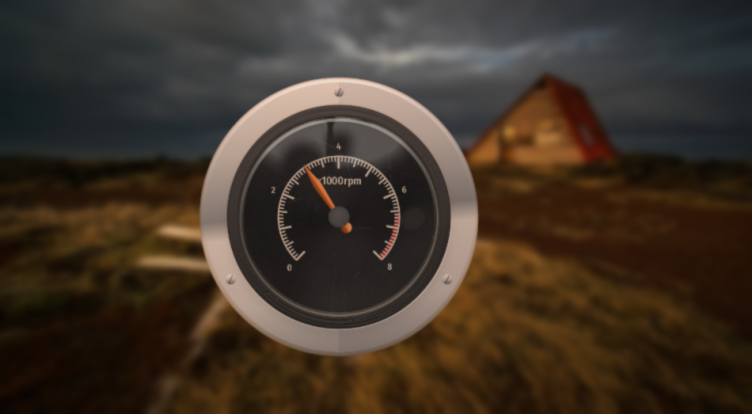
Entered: 3000 rpm
